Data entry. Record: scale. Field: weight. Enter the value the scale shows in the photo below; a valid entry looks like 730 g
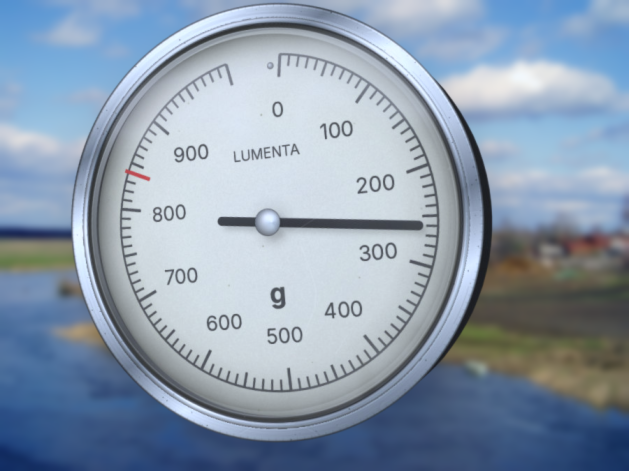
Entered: 260 g
